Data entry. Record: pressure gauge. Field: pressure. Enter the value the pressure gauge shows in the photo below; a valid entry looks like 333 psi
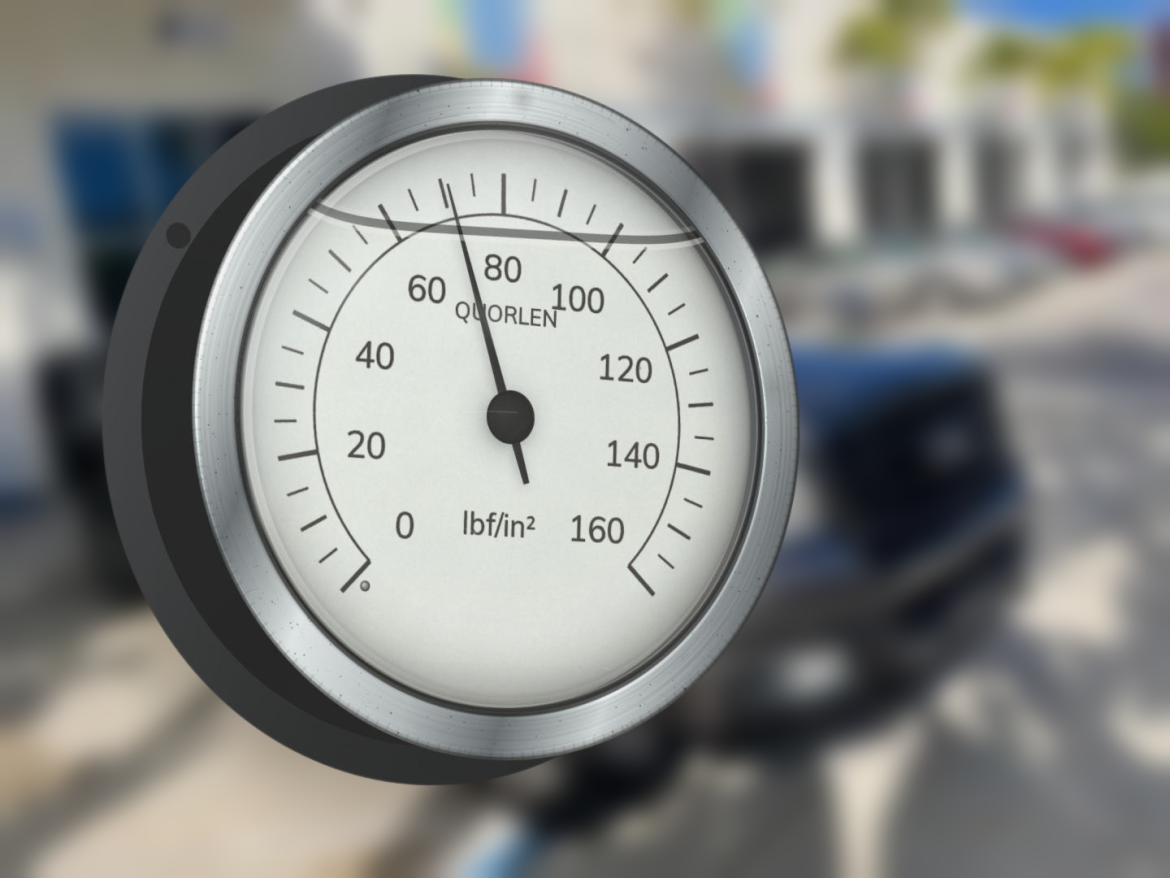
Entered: 70 psi
